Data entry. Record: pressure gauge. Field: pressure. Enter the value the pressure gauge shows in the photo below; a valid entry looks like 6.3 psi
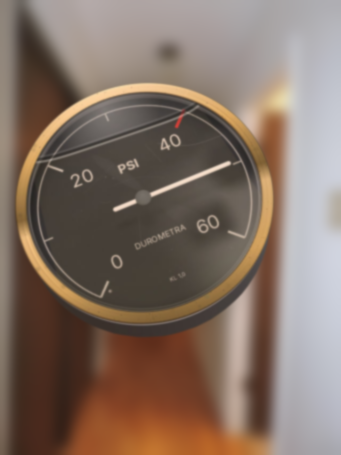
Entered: 50 psi
